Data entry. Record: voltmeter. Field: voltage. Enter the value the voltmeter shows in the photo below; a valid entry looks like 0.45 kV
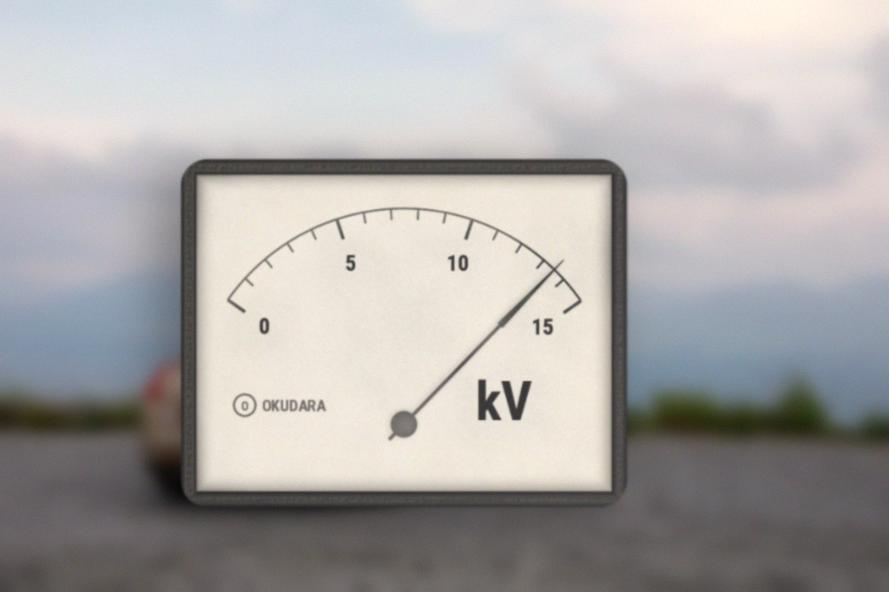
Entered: 13.5 kV
